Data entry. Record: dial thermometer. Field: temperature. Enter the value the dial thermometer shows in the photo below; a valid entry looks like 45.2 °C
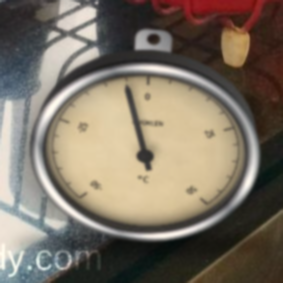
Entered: -5 °C
